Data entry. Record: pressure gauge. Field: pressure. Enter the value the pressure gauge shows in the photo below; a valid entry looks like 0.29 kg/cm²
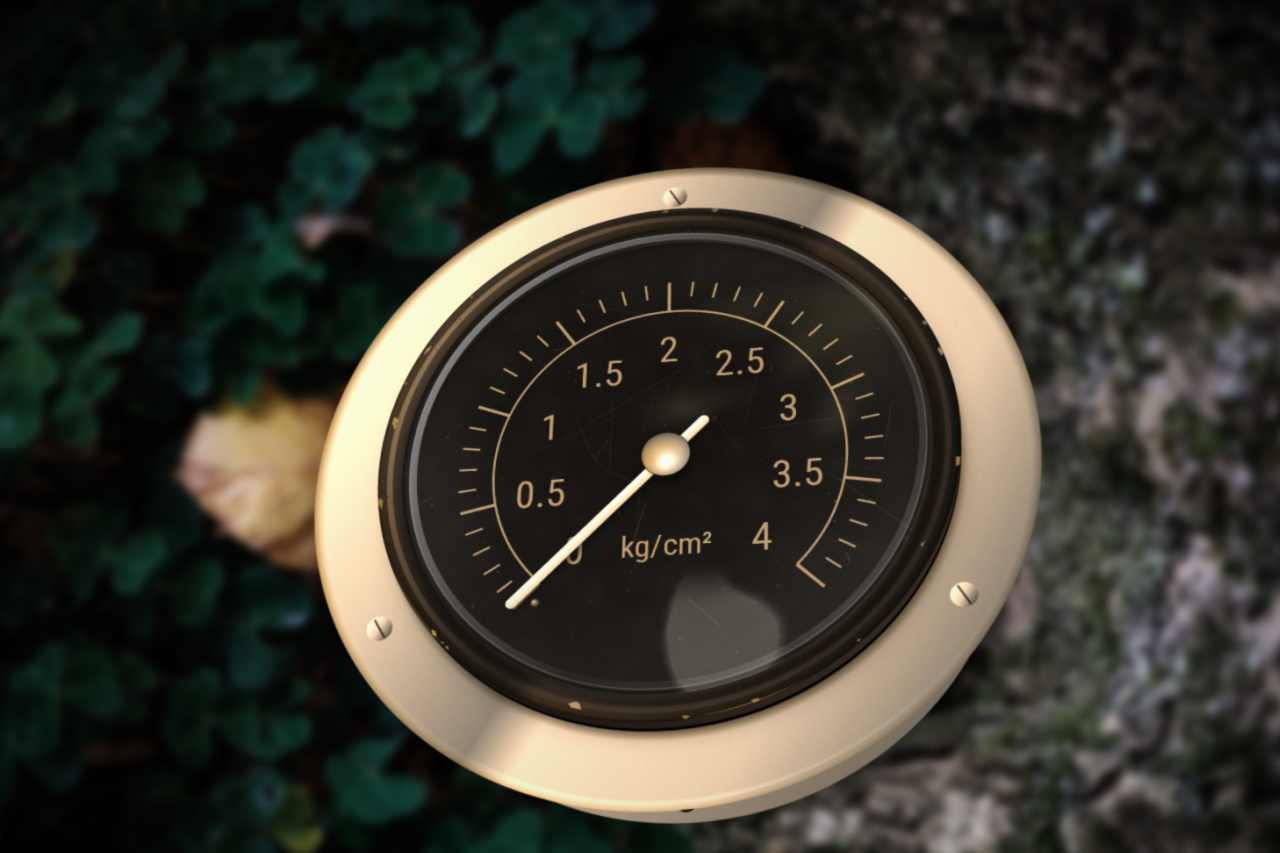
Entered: 0 kg/cm²
